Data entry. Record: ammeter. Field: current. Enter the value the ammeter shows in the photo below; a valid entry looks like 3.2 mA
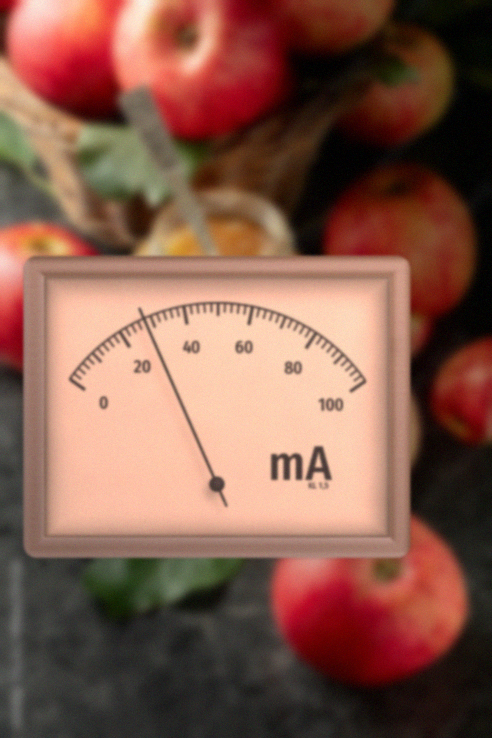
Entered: 28 mA
